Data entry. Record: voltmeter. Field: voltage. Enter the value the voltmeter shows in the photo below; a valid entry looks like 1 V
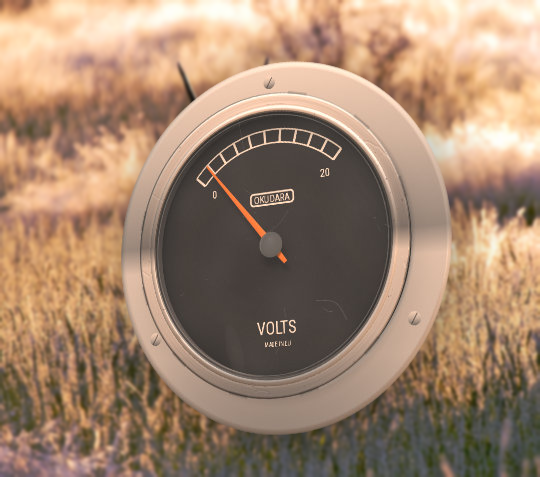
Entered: 2 V
